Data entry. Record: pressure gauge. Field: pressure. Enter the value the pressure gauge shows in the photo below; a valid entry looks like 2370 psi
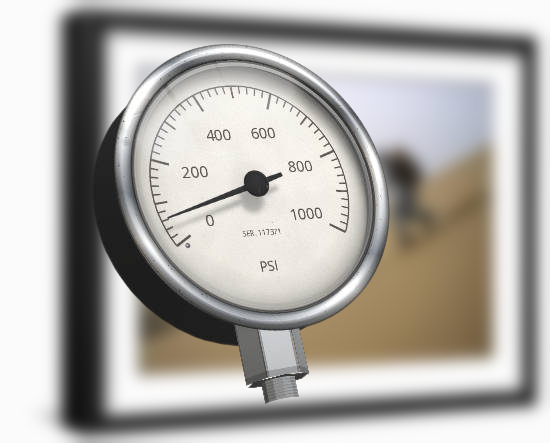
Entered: 60 psi
